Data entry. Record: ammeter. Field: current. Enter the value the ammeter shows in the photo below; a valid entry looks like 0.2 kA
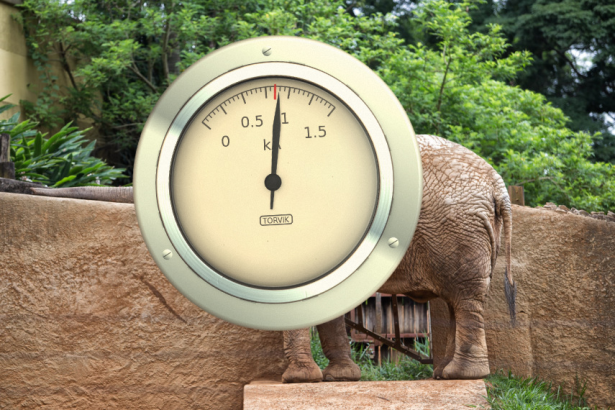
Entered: 0.9 kA
